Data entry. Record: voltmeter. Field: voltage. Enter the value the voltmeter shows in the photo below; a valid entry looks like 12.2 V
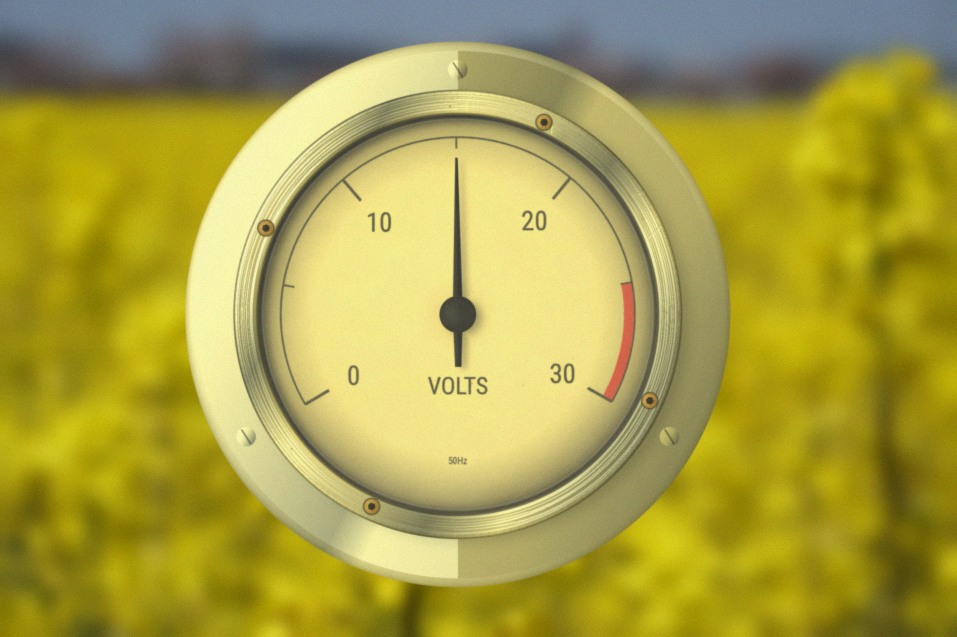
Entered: 15 V
